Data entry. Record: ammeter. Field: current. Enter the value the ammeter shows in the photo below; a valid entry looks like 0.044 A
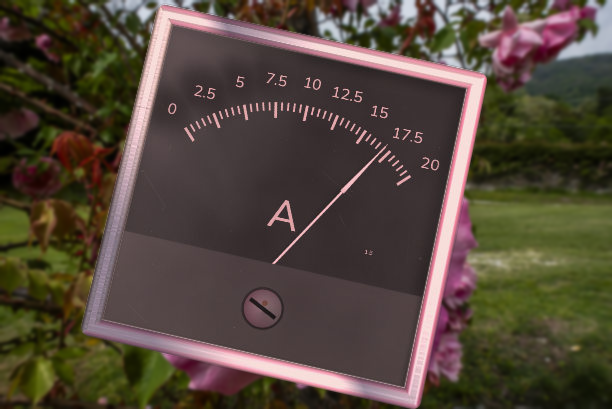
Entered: 17 A
